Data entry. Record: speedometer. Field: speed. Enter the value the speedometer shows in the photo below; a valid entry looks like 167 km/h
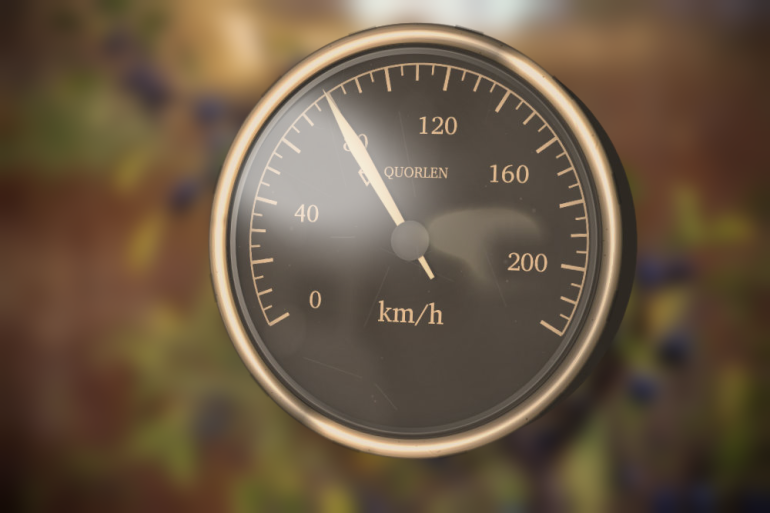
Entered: 80 km/h
